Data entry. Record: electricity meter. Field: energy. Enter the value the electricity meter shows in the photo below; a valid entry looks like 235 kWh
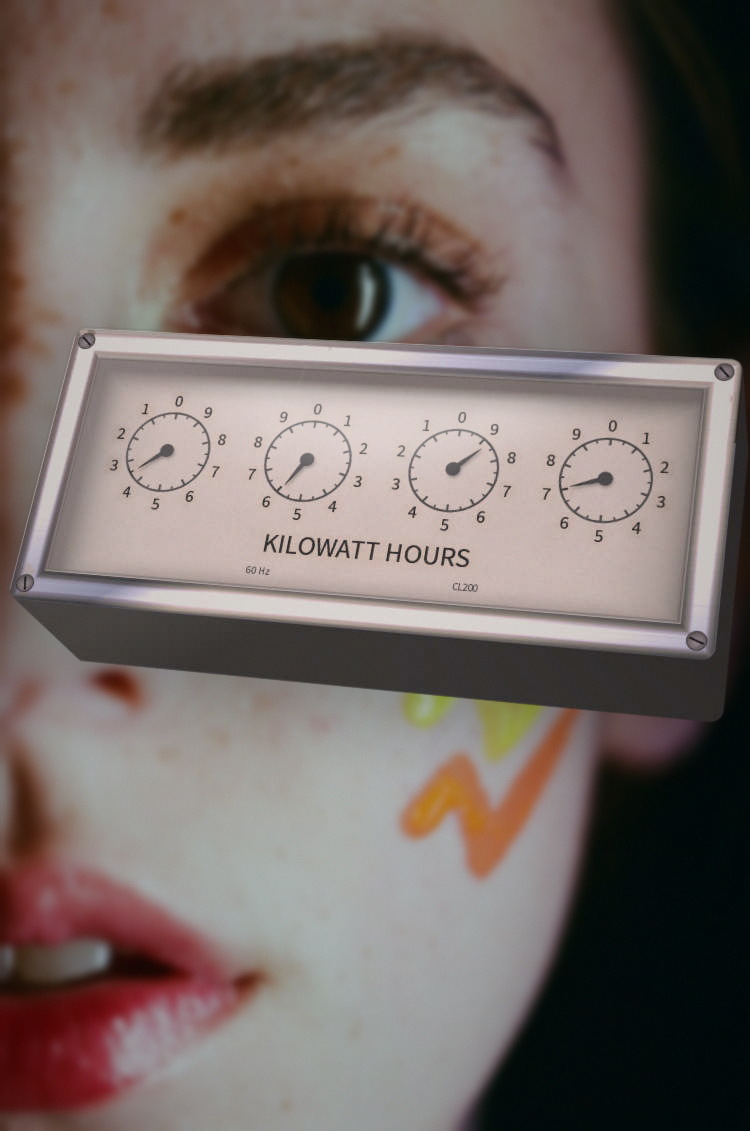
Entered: 3587 kWh
